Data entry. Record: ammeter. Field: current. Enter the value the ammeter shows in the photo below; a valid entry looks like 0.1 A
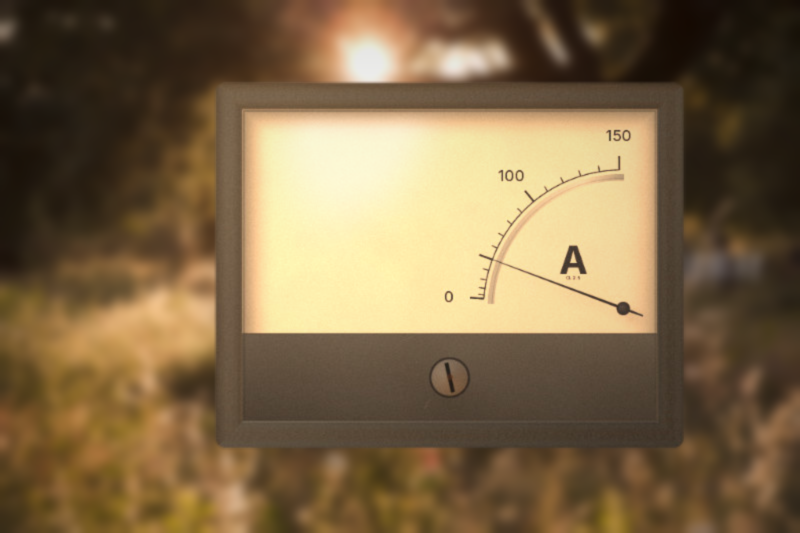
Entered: 50 A
